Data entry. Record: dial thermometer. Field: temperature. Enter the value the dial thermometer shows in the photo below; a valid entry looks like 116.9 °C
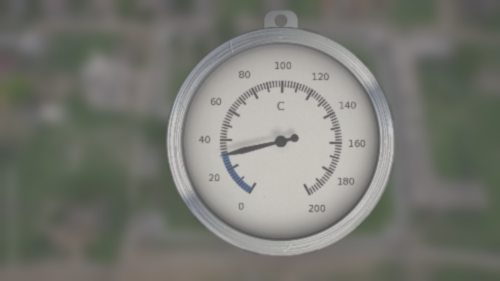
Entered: 30 °C
